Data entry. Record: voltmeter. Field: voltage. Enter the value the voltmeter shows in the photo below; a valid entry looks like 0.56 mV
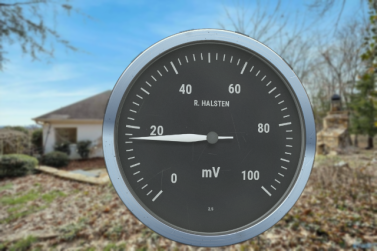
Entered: 17 mV
